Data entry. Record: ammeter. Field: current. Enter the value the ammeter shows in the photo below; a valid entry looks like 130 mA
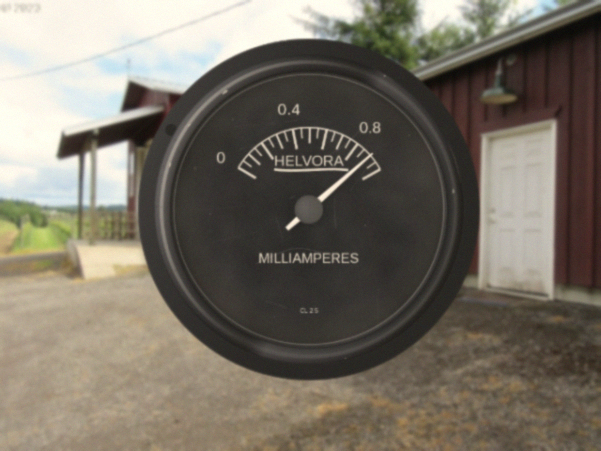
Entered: 0.9 mA
